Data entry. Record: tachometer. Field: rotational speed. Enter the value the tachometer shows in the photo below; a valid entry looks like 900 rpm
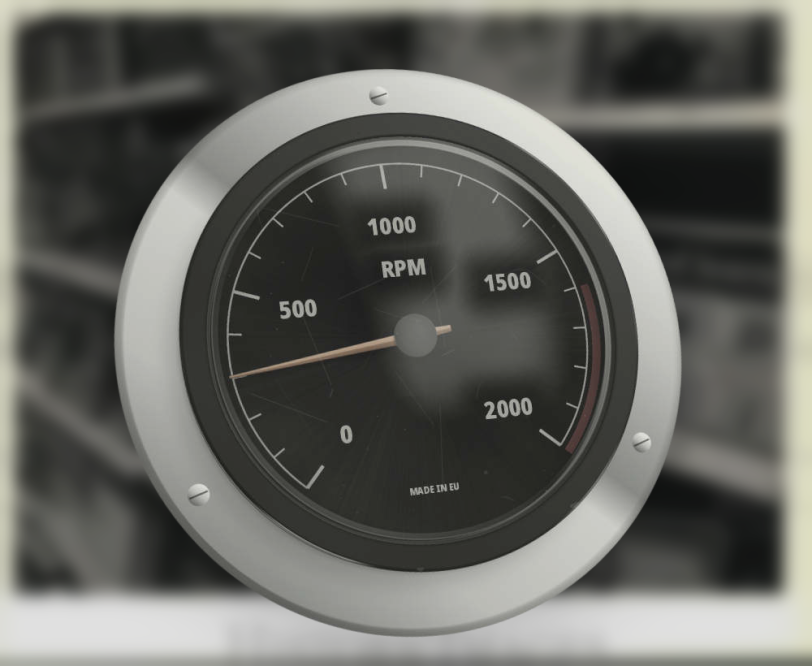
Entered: 300 rpm
